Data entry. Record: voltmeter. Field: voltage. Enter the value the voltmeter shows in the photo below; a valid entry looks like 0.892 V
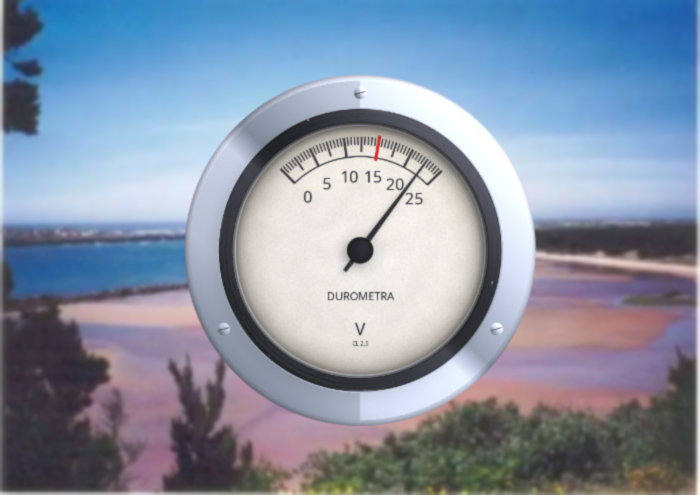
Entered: 22.5 V
